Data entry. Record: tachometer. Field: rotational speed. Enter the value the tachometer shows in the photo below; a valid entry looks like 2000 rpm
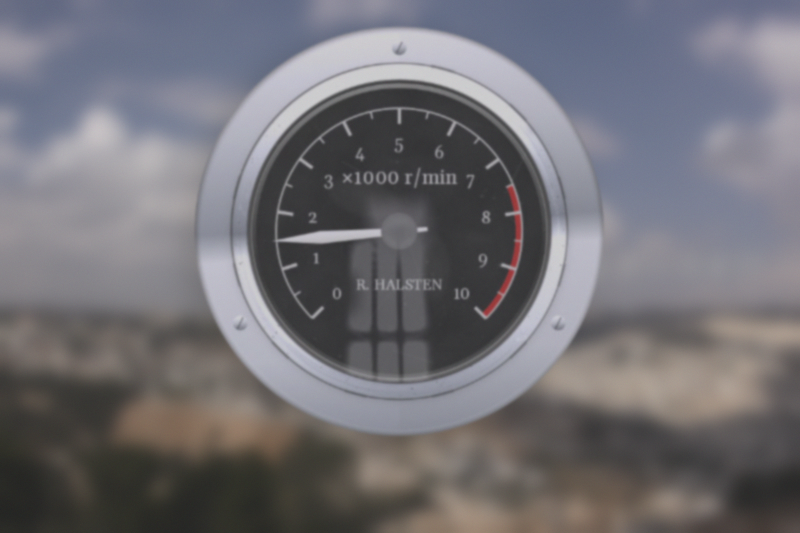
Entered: 1500 rpm
